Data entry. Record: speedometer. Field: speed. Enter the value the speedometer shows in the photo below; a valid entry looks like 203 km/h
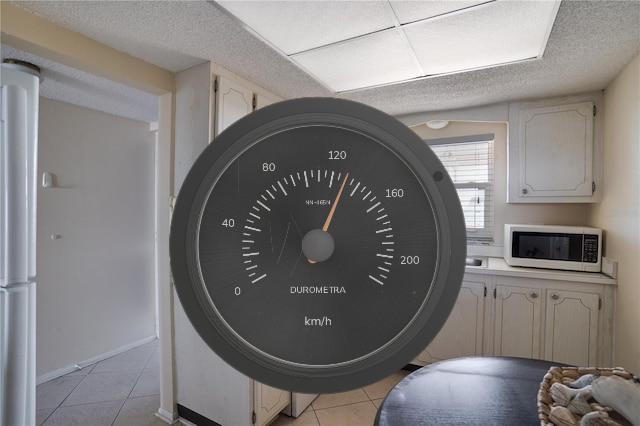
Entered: 130 km/h
